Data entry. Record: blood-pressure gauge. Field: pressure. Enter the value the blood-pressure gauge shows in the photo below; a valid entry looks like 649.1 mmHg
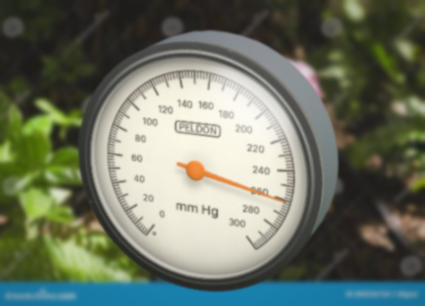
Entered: 260 mmHg
